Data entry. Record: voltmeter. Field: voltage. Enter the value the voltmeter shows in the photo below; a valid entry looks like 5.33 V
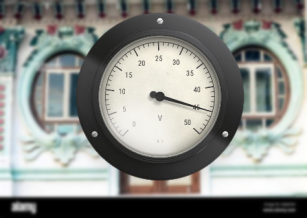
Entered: 45 V
